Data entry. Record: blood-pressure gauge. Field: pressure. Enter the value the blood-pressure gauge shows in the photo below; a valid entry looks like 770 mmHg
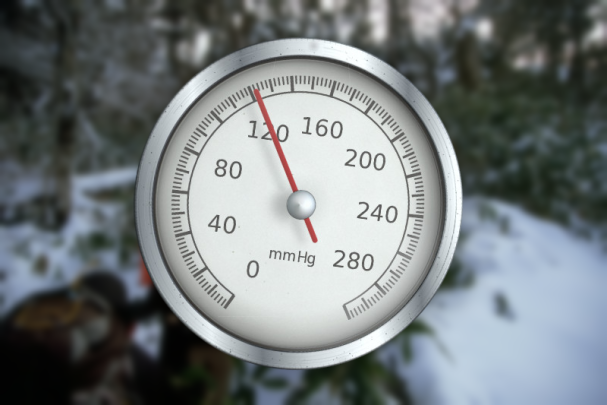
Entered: 122 mmHg
